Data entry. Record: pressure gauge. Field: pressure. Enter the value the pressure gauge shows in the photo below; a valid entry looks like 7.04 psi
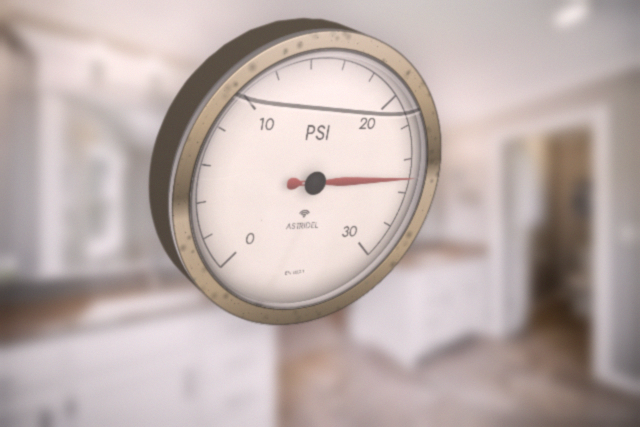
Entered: 25 psi
